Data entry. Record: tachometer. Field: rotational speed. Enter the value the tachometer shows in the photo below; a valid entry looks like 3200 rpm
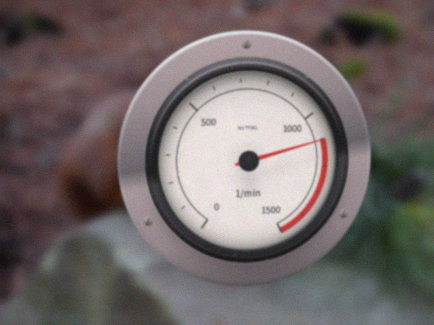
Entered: 1100 rpm
